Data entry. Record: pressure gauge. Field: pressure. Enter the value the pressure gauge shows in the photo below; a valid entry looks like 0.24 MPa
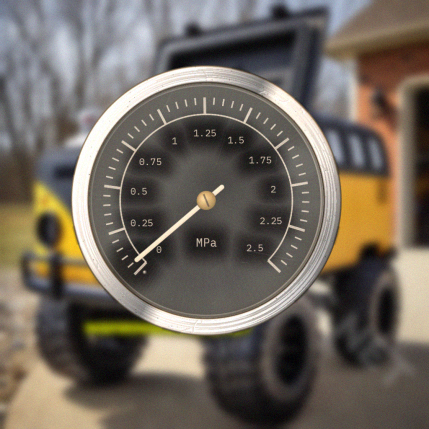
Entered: 0.05 MPa
